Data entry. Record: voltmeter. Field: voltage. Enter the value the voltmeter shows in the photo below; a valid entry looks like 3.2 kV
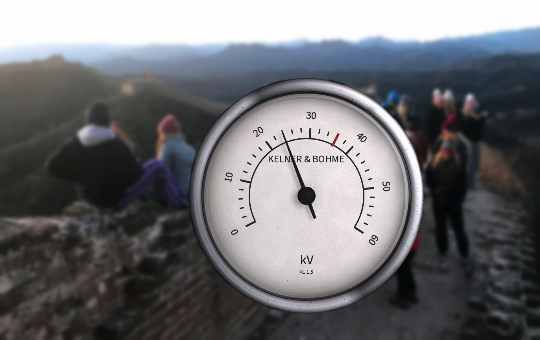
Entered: 24 kV
